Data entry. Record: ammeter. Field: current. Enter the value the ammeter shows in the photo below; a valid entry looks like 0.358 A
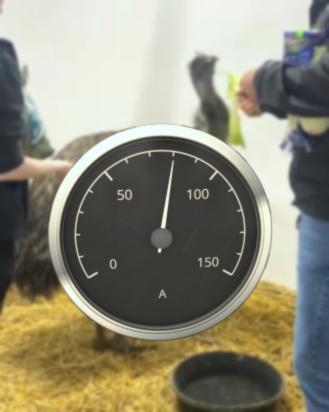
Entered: 80 A
